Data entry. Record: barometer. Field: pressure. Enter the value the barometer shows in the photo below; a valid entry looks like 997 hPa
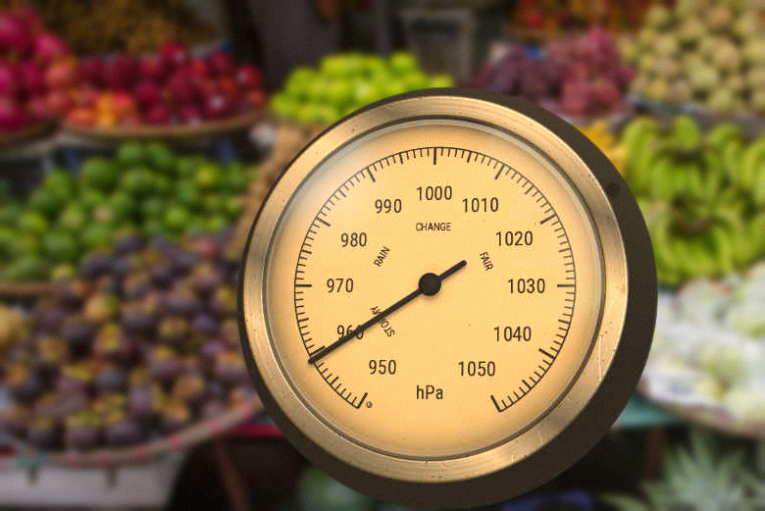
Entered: 959 hPa
